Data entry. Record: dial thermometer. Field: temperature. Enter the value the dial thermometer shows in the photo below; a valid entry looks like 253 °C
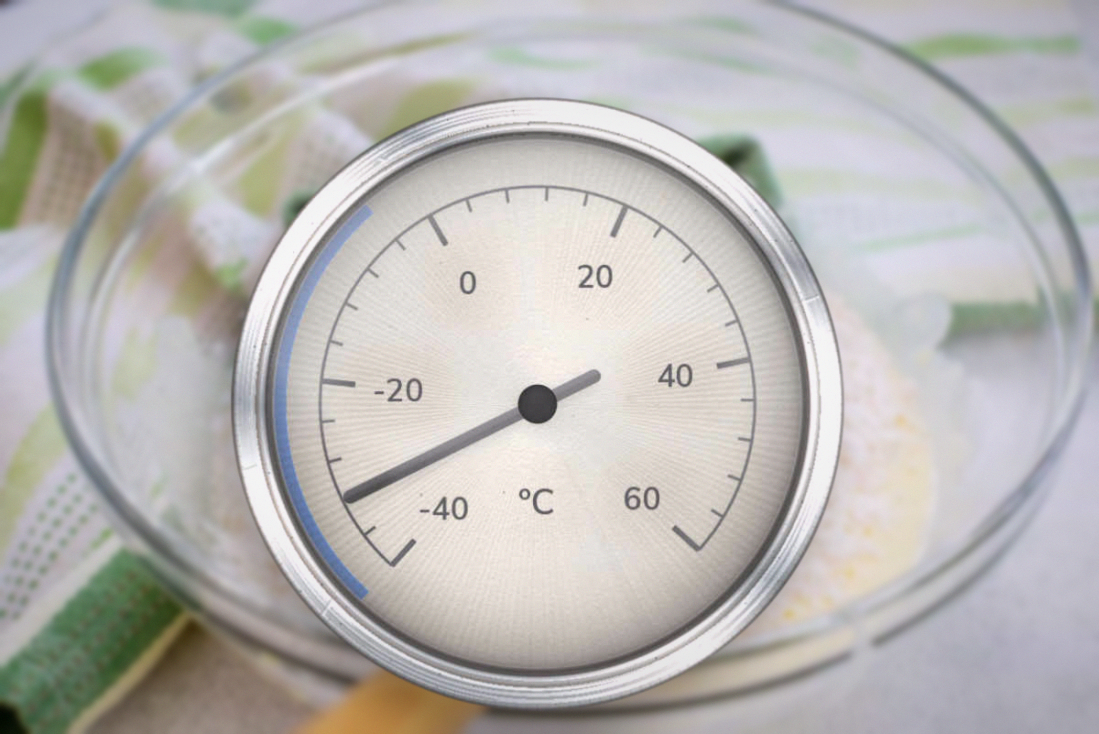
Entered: -32 °C
